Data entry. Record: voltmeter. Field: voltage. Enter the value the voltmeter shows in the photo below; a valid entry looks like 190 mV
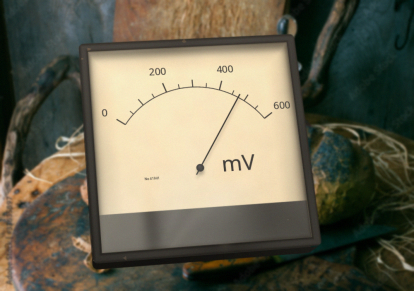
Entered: 475 mV
